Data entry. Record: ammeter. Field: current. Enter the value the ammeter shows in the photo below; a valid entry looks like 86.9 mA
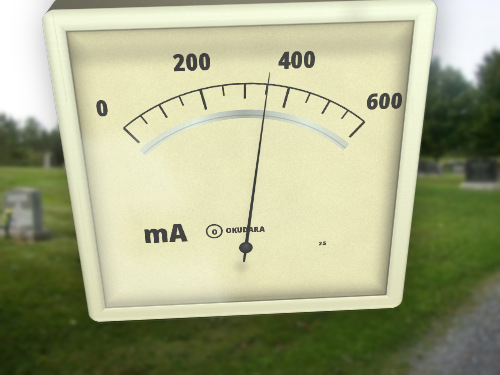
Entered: 350 mA
